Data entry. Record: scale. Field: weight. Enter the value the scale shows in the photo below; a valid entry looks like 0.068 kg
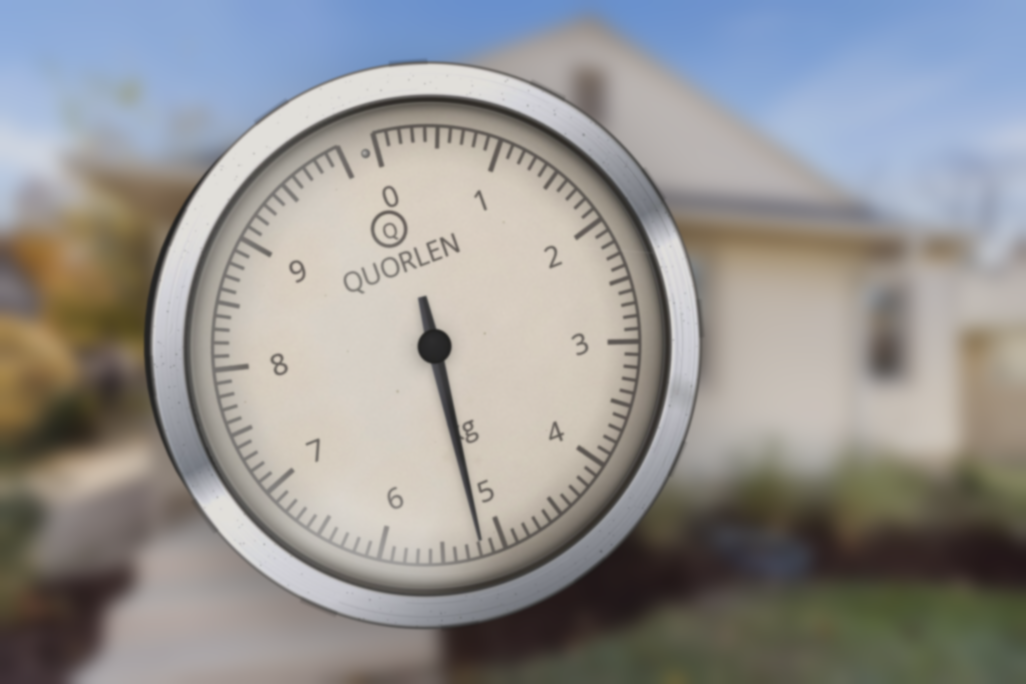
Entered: 5.2 kg
